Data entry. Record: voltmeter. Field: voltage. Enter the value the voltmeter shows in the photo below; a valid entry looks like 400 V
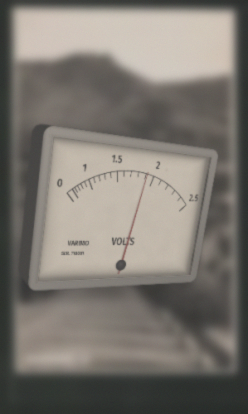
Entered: 1.9 V
